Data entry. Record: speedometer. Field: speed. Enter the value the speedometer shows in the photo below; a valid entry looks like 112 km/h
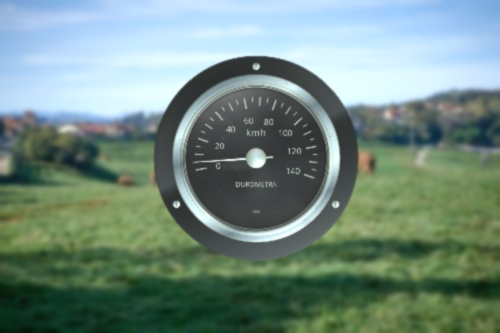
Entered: 5 km/h
